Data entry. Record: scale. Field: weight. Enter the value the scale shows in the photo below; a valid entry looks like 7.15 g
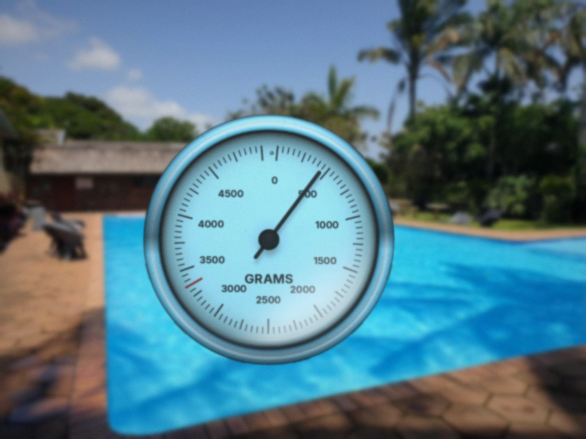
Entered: 450 g
